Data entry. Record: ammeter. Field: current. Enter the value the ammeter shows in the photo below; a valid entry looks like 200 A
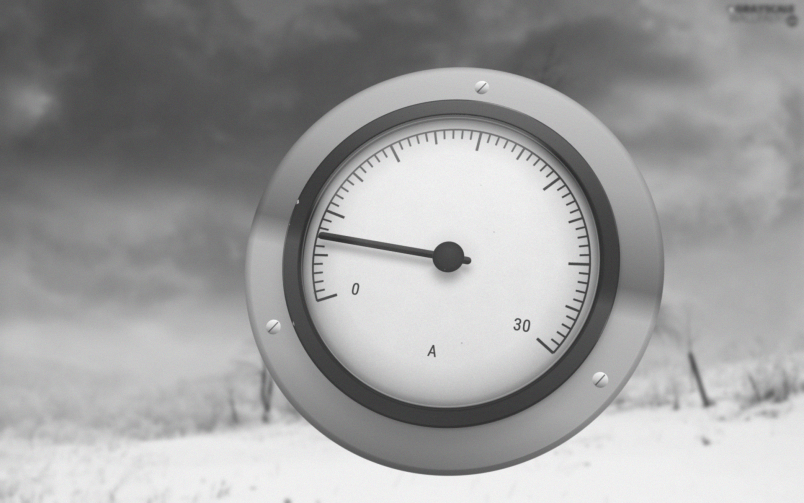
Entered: 3.5 A
